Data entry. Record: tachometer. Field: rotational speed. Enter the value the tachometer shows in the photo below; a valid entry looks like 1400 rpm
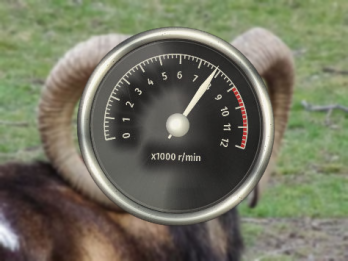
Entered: 7800 rpm
